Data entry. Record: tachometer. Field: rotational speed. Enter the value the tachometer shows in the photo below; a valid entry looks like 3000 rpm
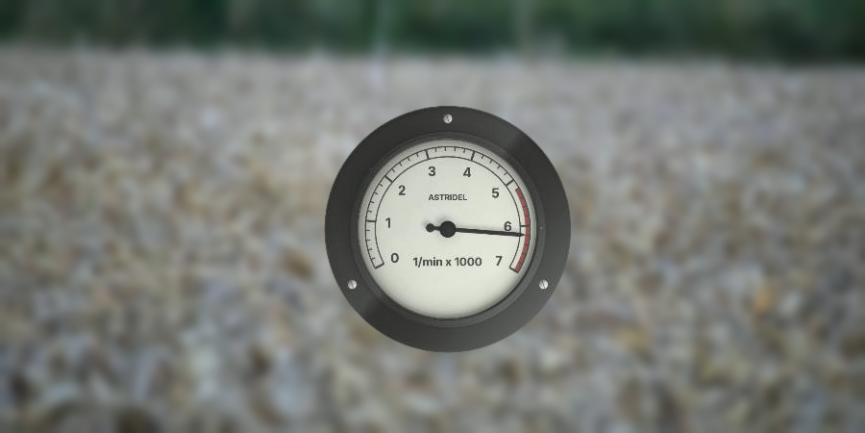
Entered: 6200 rpm
